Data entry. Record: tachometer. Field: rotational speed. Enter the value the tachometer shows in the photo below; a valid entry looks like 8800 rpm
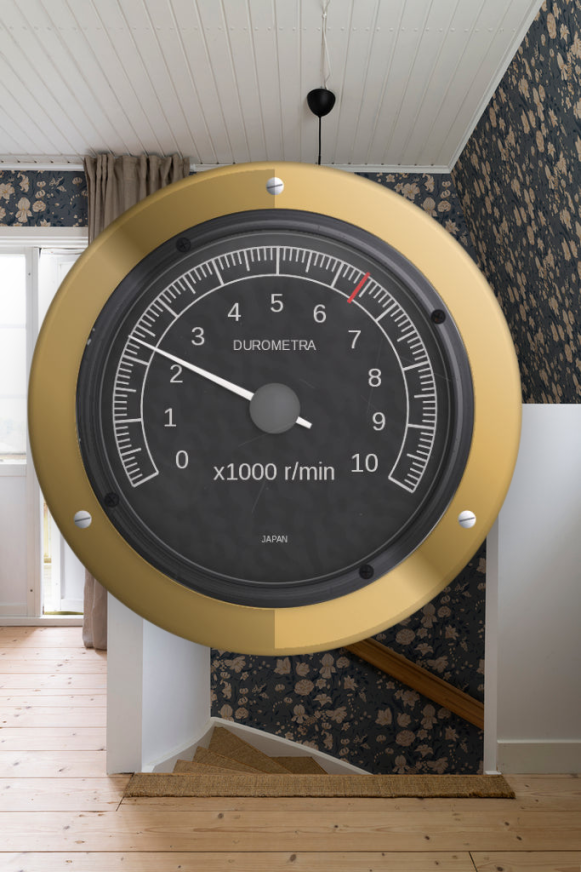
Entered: 2300 rpm
